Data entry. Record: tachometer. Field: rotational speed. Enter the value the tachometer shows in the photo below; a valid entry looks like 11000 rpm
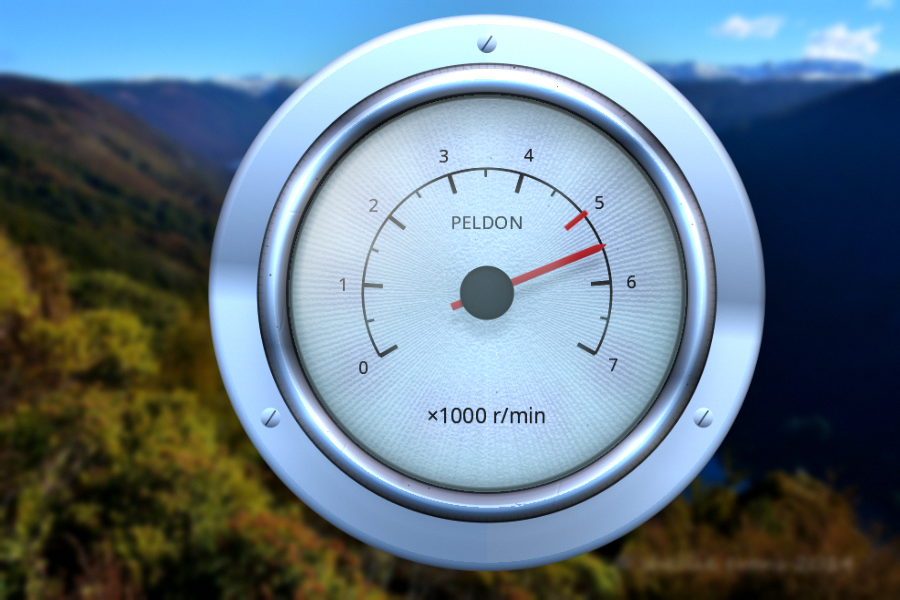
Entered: 5500 rpm
